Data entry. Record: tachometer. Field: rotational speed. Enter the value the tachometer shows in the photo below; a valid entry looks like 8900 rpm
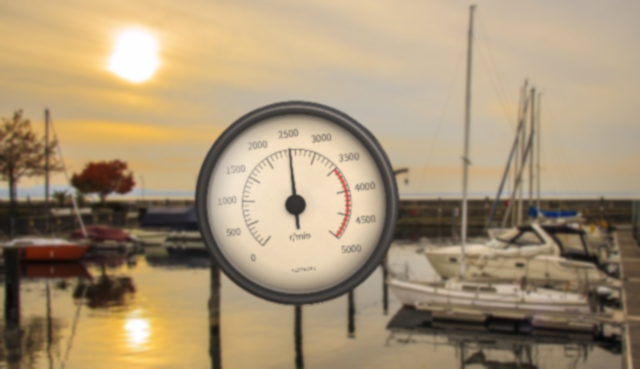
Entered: 2500 rpm
